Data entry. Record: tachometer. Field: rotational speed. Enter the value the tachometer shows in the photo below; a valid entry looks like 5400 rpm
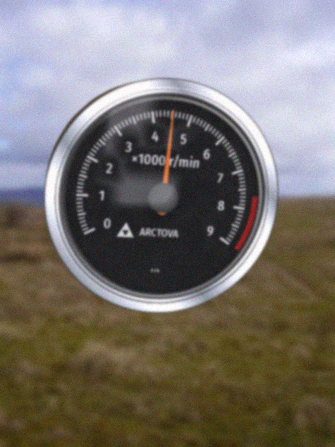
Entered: 4500 rpm
